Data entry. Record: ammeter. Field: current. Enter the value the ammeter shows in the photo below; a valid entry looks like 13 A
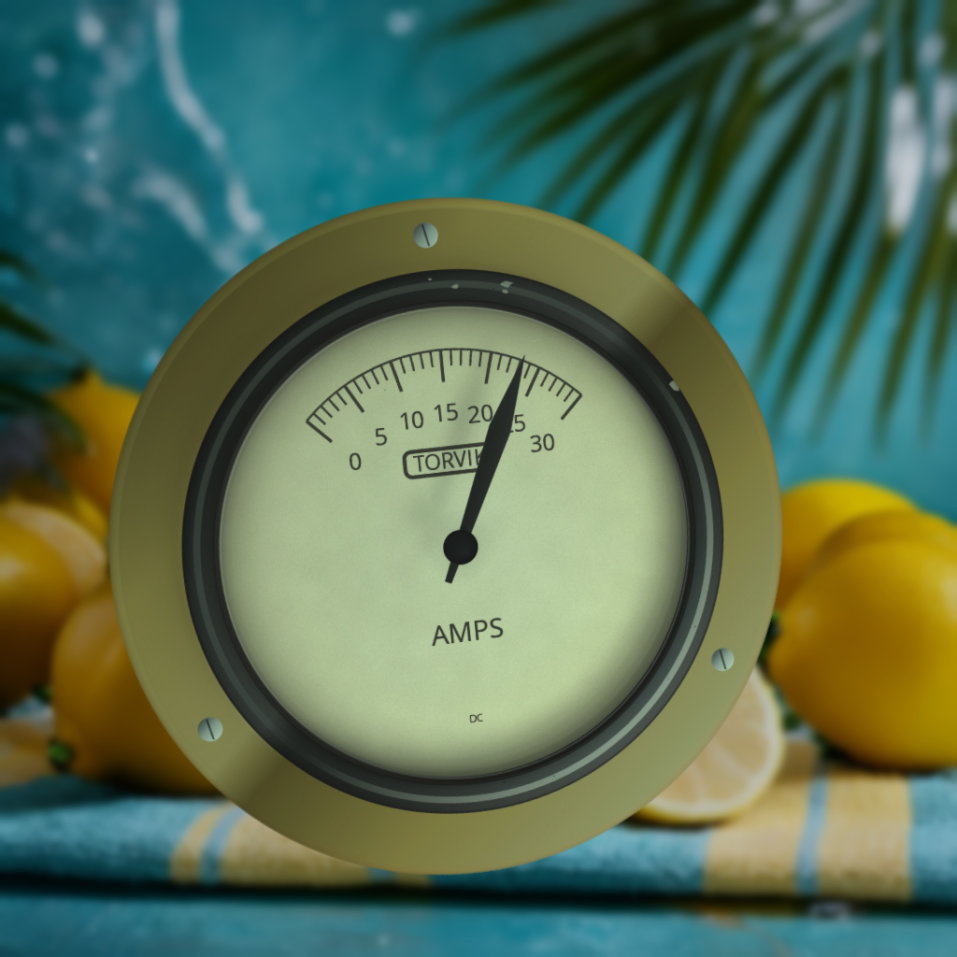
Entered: 23 A
